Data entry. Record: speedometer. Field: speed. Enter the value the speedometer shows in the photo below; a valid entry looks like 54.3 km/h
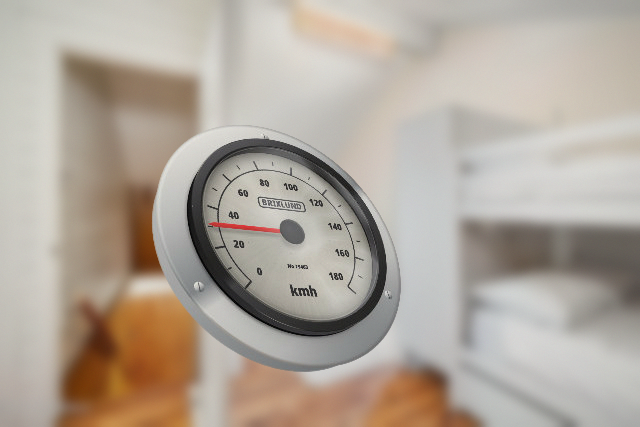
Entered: 30 km/h
